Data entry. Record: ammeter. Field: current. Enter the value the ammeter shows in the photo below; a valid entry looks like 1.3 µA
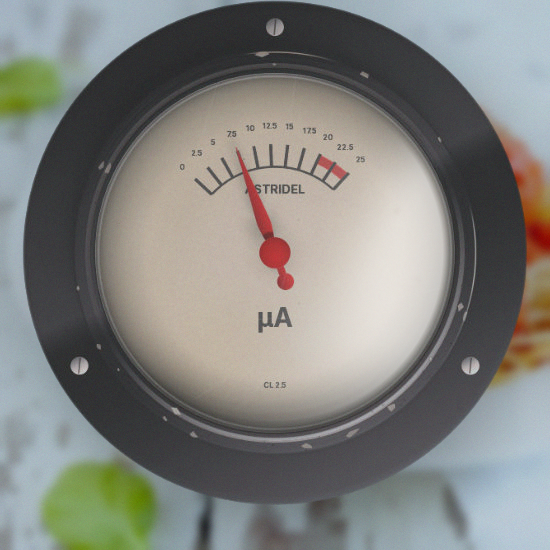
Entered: 7.5 µA
